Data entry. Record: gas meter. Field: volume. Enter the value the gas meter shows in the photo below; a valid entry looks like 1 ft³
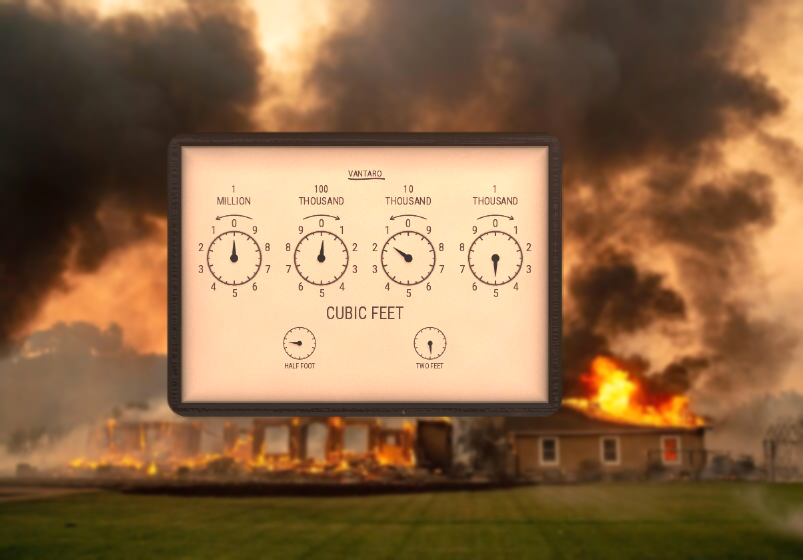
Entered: 1500 ft³
